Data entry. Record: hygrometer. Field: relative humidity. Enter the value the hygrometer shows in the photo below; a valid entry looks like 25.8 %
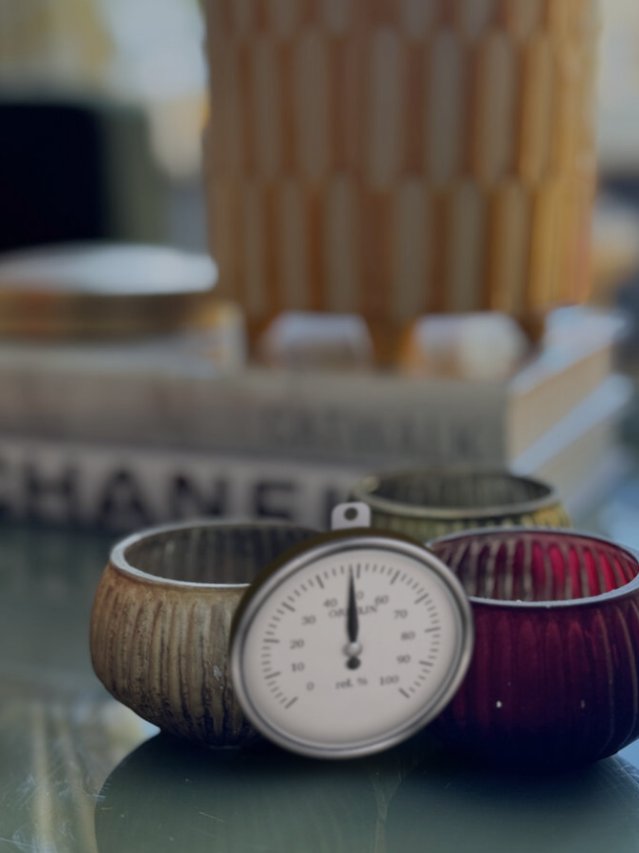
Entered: 48 %
